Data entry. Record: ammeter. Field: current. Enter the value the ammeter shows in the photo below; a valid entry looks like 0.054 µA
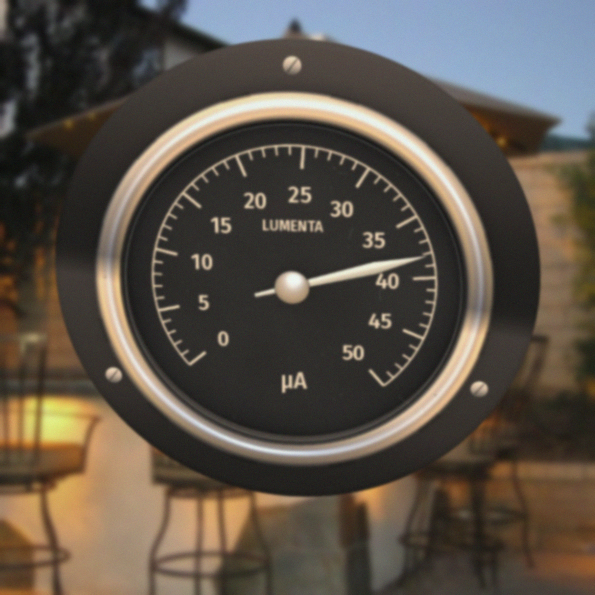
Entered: 38 µA
